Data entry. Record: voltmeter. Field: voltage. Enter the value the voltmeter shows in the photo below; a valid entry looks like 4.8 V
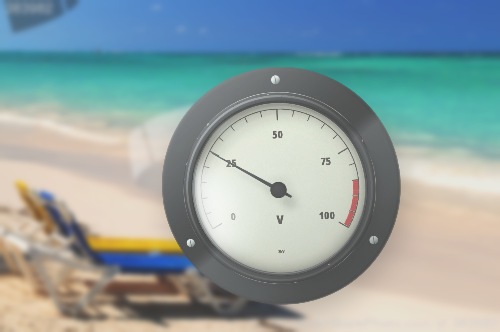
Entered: 25 V
